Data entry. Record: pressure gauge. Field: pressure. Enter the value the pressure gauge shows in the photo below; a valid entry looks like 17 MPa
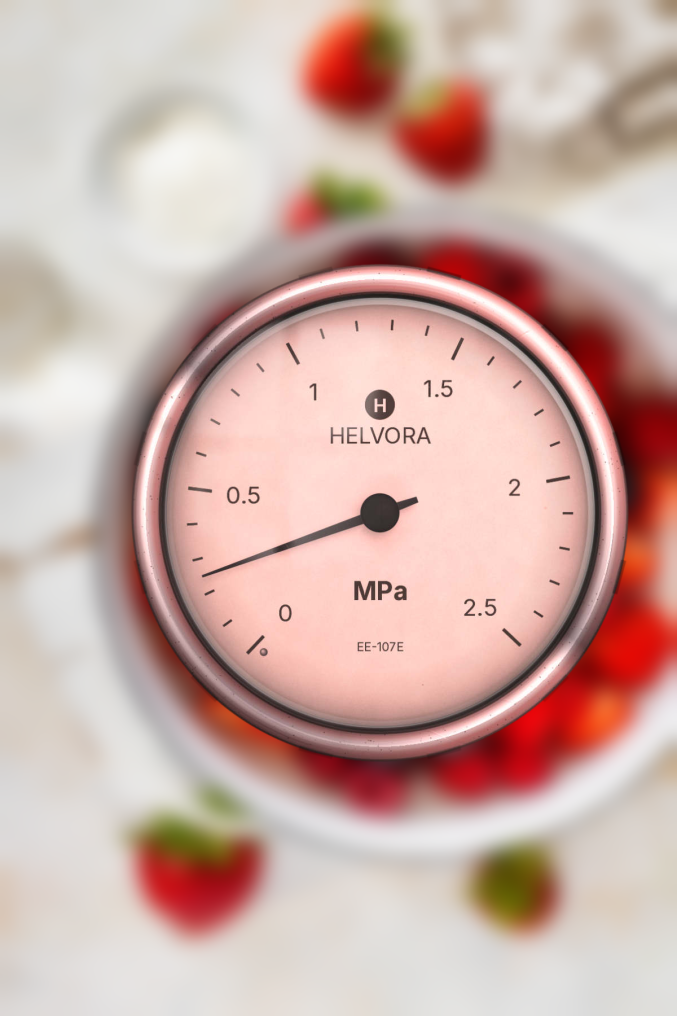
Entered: 0.25 MPa
